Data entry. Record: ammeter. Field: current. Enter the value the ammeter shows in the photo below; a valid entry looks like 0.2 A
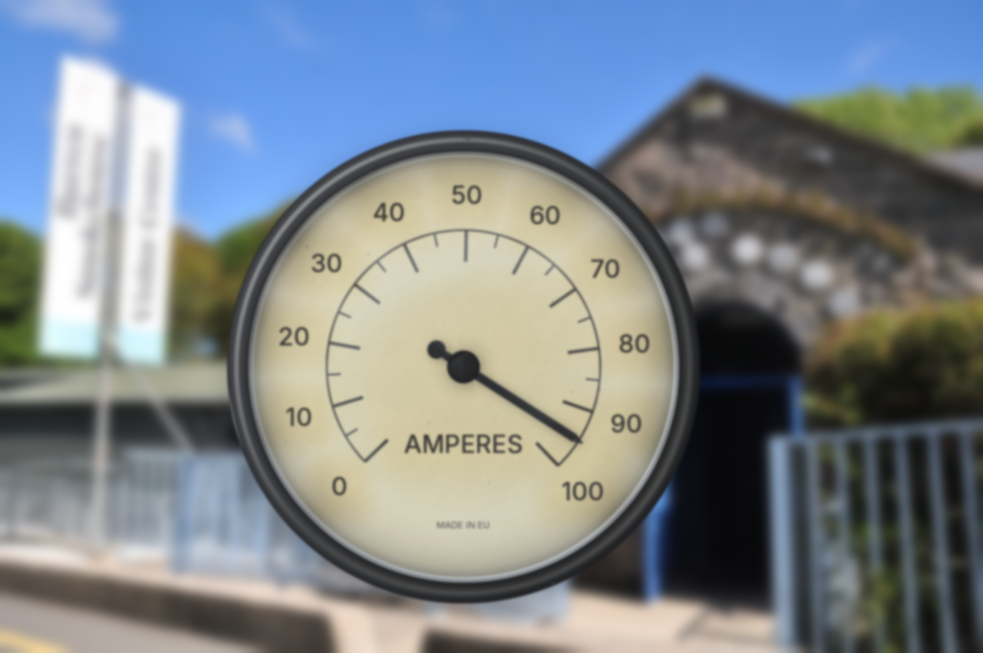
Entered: 95 A
